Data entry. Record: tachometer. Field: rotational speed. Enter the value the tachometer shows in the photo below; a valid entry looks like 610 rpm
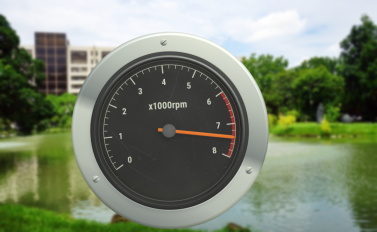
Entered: 7400 rpm
